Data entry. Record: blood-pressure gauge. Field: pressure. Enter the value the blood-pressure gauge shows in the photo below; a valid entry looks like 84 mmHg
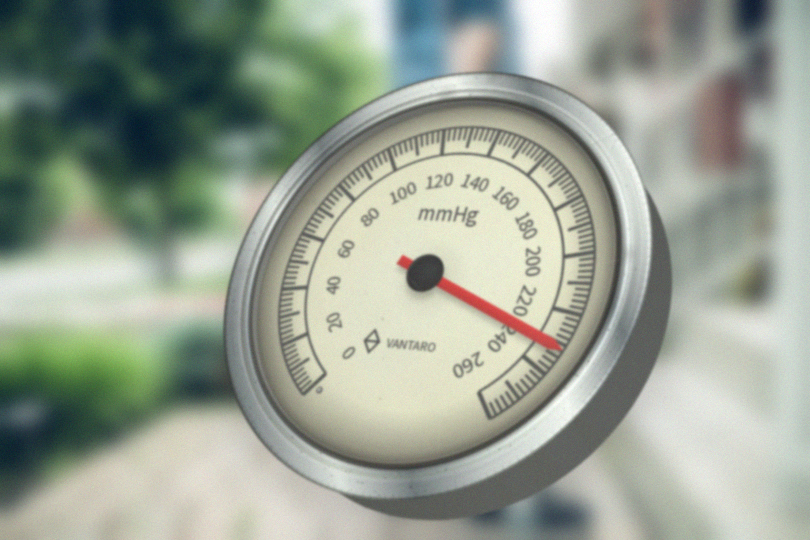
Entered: 232 mmHg
